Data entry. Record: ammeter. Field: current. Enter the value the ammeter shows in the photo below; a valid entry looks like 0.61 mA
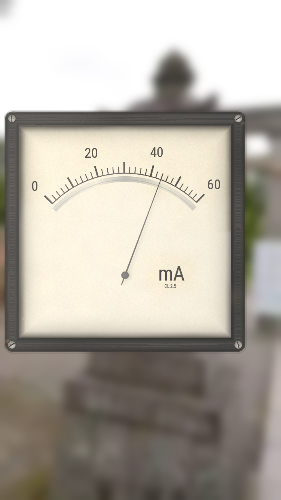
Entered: 44 mA
